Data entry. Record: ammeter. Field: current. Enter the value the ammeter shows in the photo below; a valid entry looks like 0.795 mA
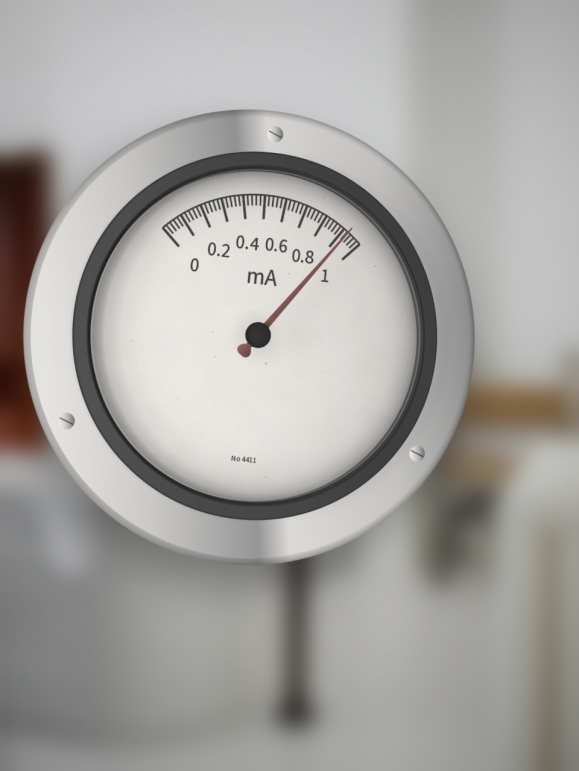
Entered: 0.92 mA
